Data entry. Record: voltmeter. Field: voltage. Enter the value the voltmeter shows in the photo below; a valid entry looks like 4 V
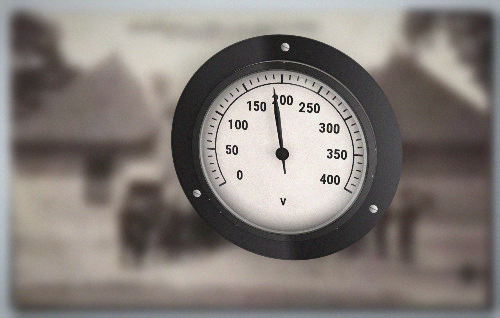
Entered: 190 V
